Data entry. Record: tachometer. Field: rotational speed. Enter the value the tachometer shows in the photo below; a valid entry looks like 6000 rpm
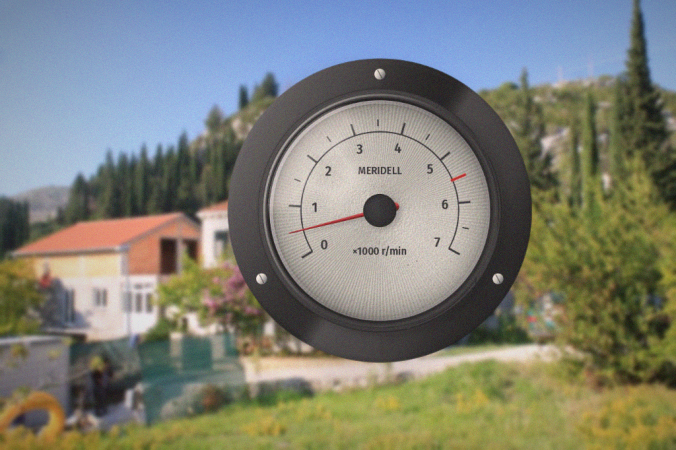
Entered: 500 rpm
